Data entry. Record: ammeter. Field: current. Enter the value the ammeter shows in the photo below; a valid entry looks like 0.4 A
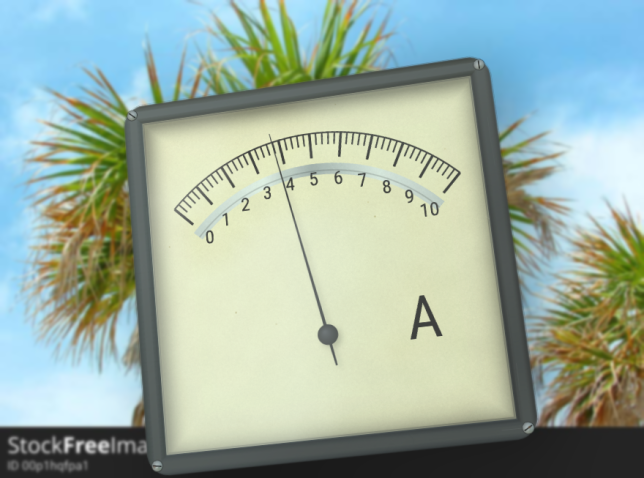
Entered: 3.8 A
